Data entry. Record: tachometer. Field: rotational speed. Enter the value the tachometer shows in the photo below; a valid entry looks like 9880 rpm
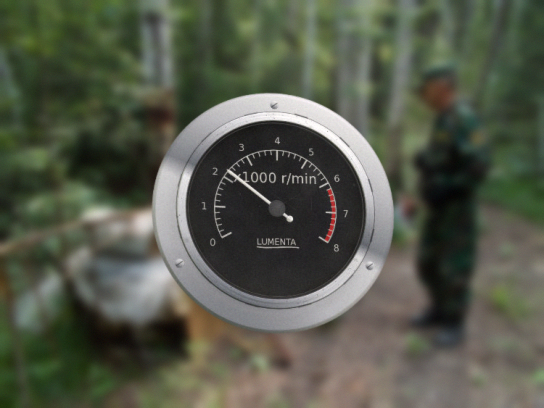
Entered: 2200 rpm
